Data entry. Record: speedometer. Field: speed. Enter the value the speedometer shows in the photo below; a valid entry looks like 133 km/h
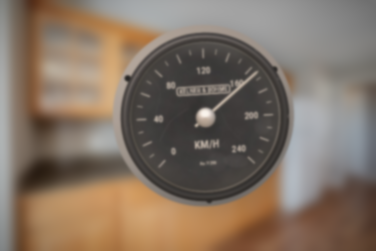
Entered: 165 km/h
